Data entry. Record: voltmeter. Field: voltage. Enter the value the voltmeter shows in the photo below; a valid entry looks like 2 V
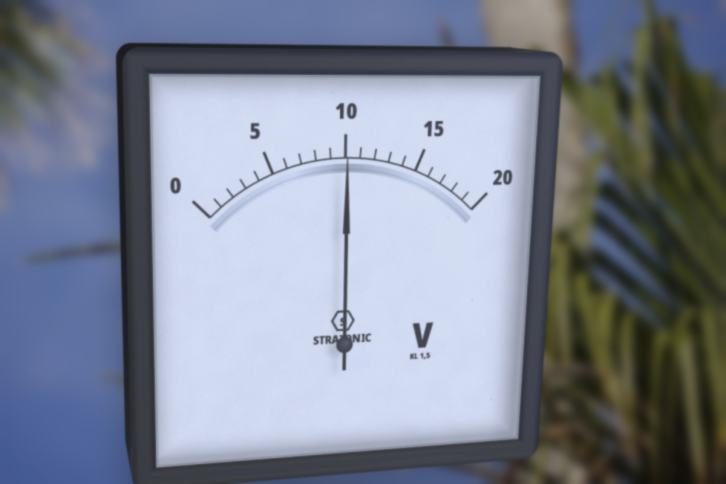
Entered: 10 V
